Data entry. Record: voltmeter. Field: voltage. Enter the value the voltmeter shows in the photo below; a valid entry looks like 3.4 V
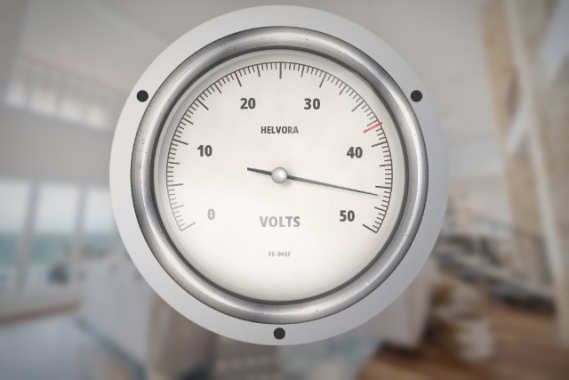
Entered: 46 V
